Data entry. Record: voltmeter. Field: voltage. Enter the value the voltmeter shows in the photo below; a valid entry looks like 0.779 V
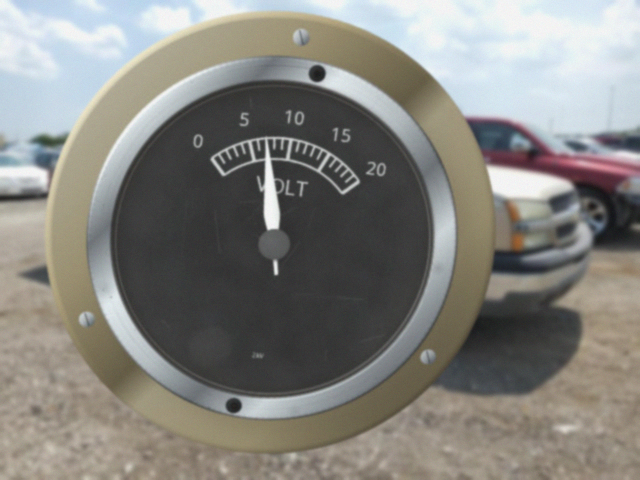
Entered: 7 V
